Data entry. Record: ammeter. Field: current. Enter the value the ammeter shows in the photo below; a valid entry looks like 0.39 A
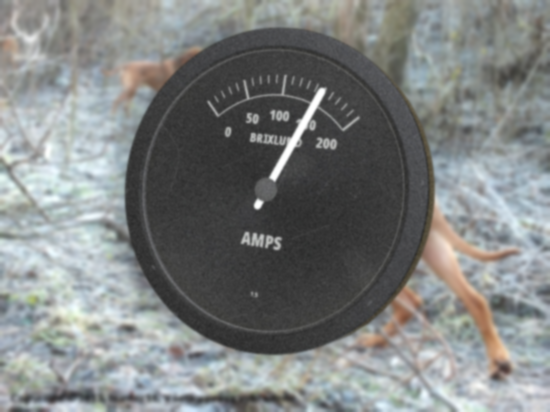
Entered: 150 A
